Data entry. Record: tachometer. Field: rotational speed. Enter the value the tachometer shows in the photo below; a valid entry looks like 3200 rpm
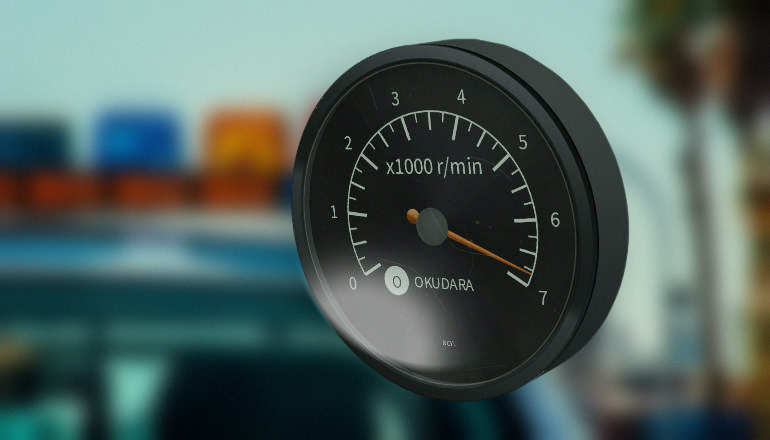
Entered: 6750 rpm
